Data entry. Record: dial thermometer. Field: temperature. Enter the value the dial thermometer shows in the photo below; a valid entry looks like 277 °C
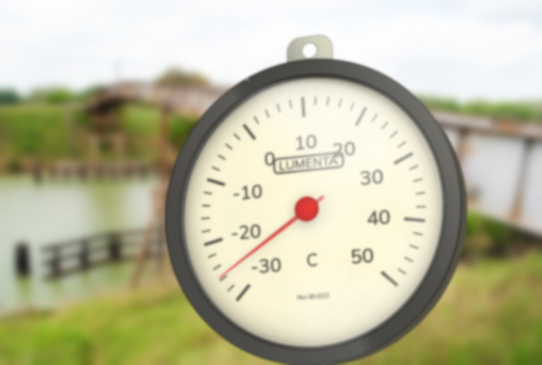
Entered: -26 °C
